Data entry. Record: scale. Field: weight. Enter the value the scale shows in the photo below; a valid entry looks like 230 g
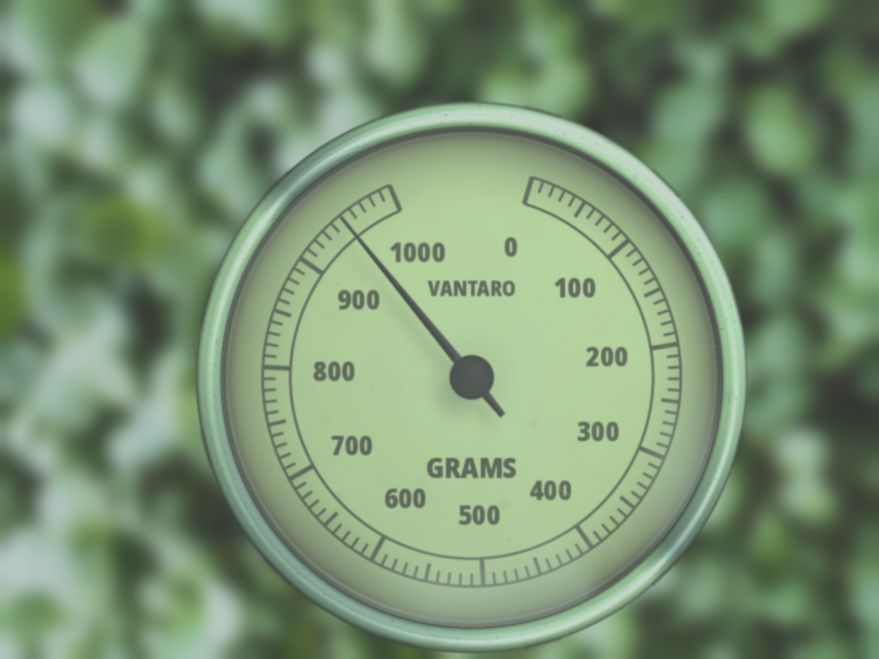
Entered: 950 g
